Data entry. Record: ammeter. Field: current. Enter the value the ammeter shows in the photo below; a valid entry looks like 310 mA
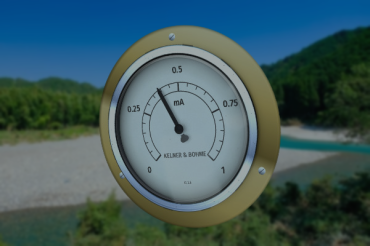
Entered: 0.4 mA
